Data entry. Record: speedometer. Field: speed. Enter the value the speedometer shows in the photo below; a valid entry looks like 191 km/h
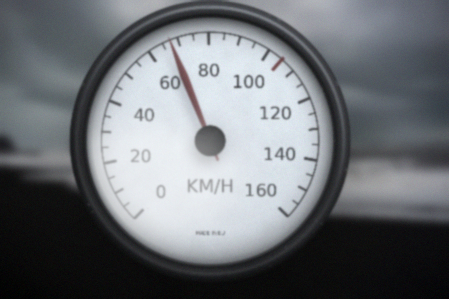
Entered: 67.5 km/h
